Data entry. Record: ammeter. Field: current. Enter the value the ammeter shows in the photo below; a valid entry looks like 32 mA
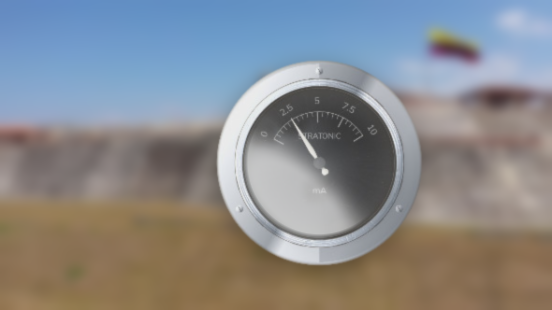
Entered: 2.5 mA
